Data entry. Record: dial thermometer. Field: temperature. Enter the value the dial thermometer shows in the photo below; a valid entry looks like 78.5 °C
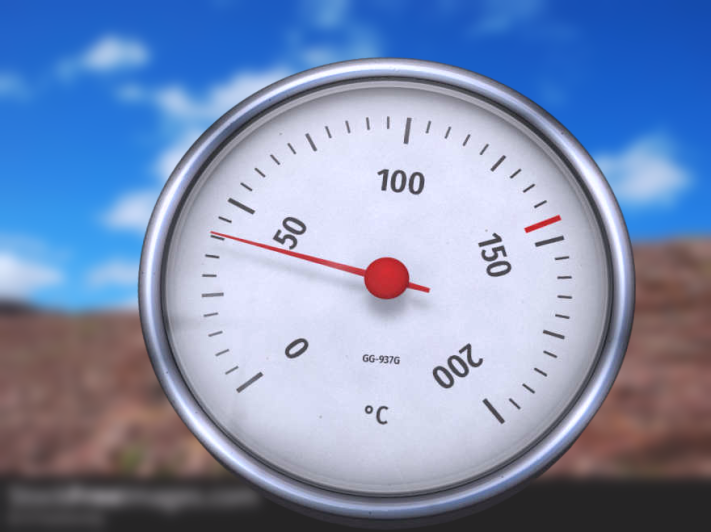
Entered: 40 °C
